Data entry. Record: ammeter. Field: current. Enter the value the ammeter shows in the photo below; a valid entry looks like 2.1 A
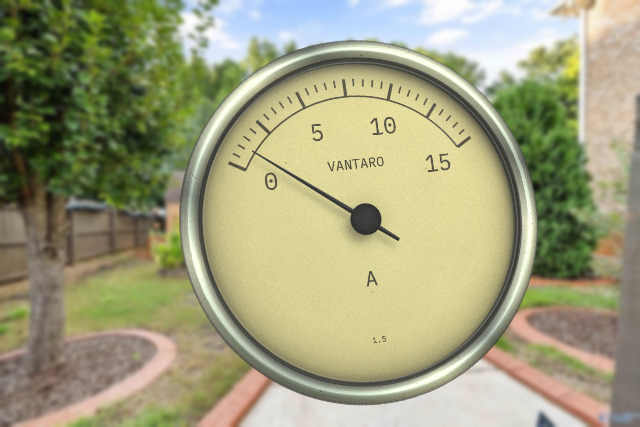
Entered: 1 A
